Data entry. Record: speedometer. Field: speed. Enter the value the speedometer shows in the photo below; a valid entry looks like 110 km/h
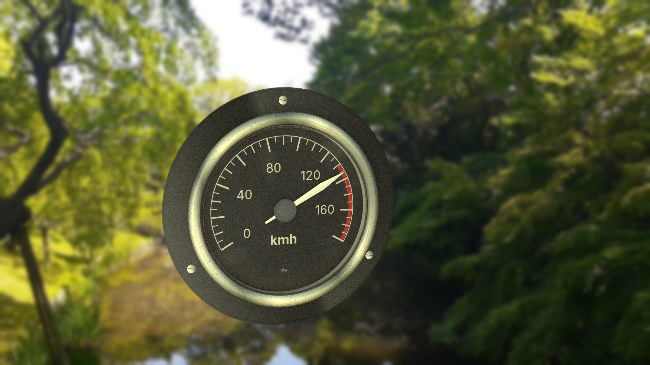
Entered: 135 km/h
